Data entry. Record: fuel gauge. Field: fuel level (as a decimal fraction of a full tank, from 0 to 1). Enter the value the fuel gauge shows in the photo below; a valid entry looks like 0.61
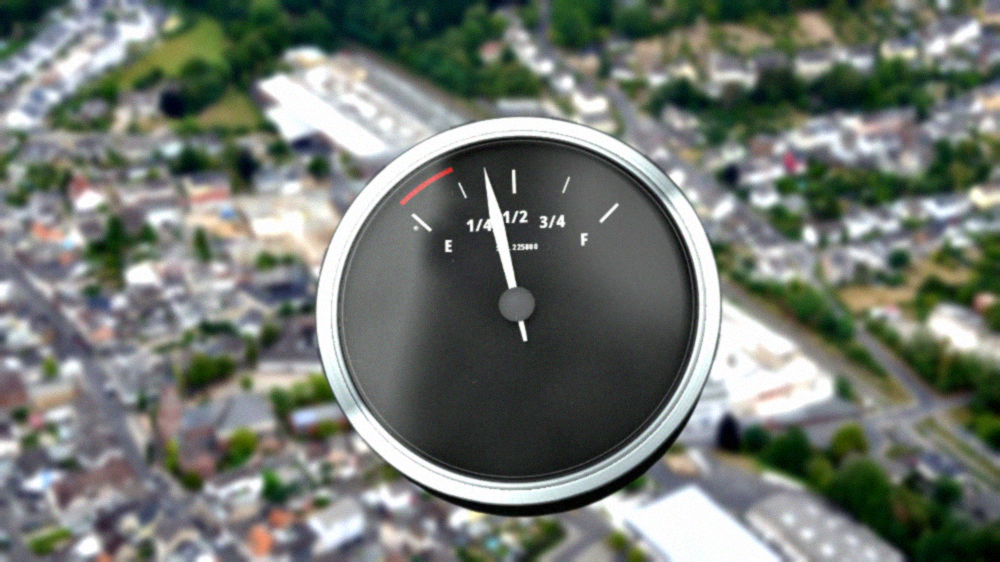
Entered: 0.375
